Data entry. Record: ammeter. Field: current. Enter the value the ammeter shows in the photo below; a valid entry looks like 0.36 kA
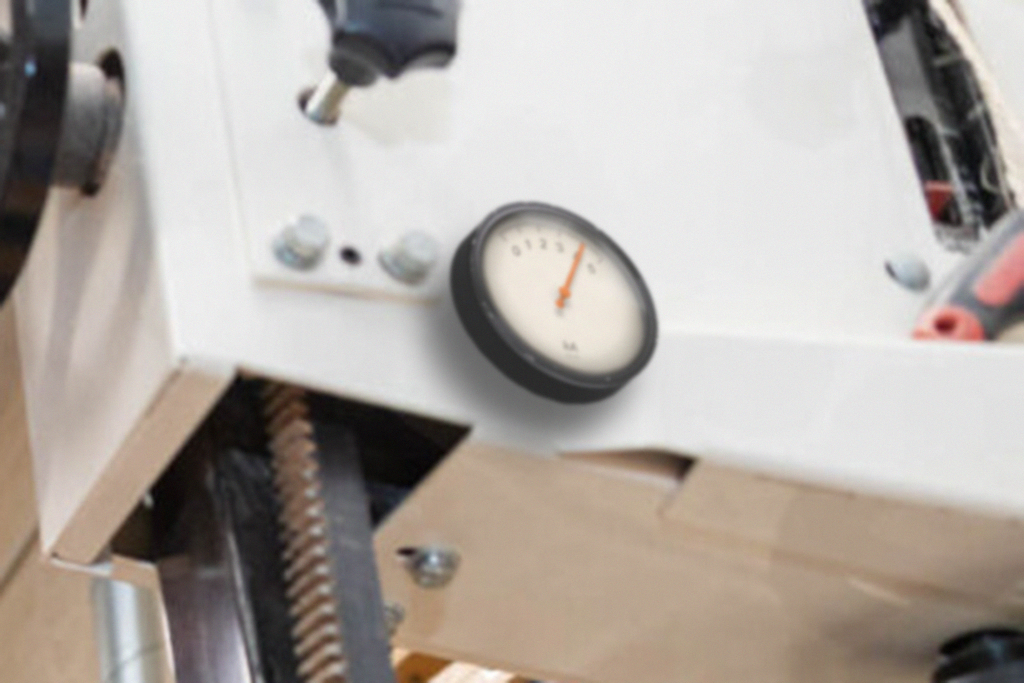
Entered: 4 kA
